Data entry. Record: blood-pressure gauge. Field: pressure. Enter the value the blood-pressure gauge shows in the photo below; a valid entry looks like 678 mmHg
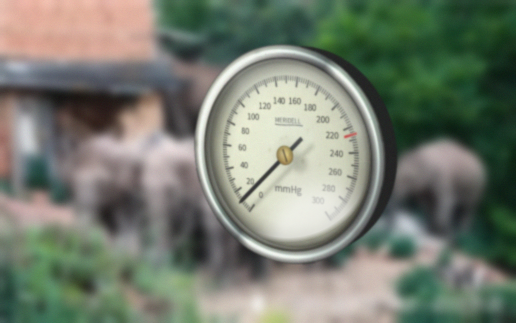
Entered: 10 mmHg
